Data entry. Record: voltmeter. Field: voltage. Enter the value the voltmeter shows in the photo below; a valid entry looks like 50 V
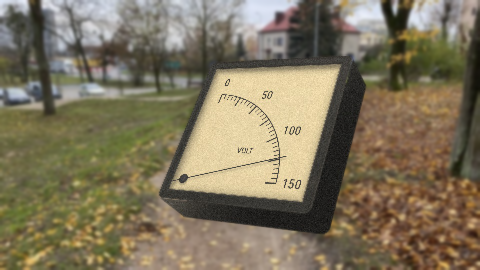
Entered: 125 V
